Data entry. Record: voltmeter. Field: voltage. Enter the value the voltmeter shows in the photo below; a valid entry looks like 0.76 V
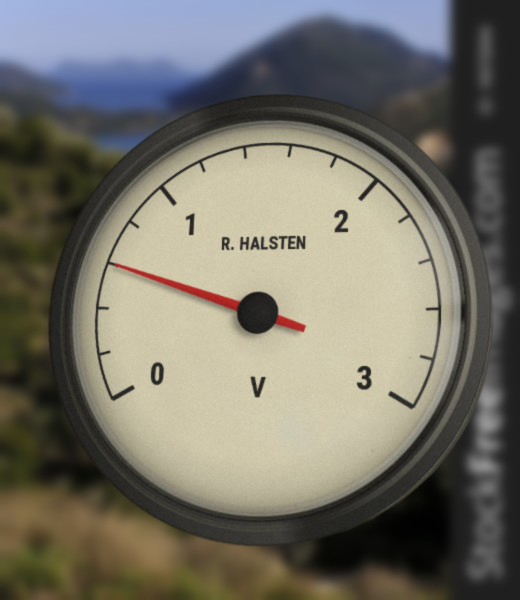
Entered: 0.6 V
